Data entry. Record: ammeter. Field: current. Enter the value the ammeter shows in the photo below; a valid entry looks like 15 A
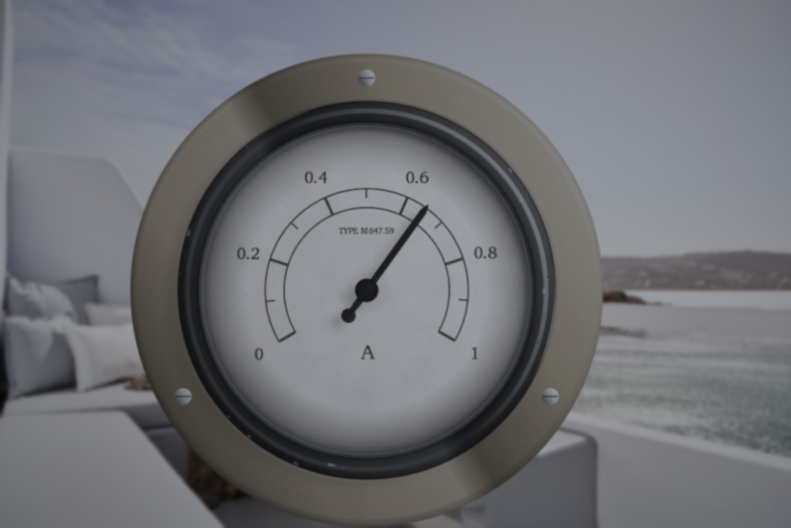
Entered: 0.65 A
